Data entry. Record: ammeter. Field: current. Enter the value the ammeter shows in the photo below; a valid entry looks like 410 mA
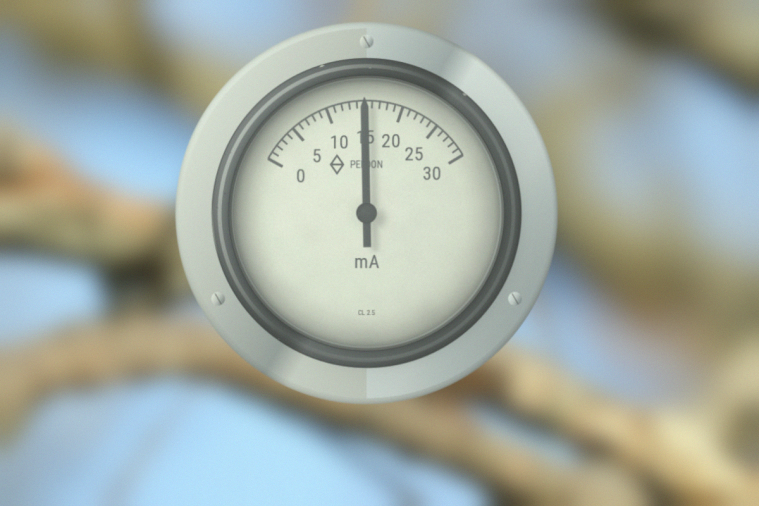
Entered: 15 mA
